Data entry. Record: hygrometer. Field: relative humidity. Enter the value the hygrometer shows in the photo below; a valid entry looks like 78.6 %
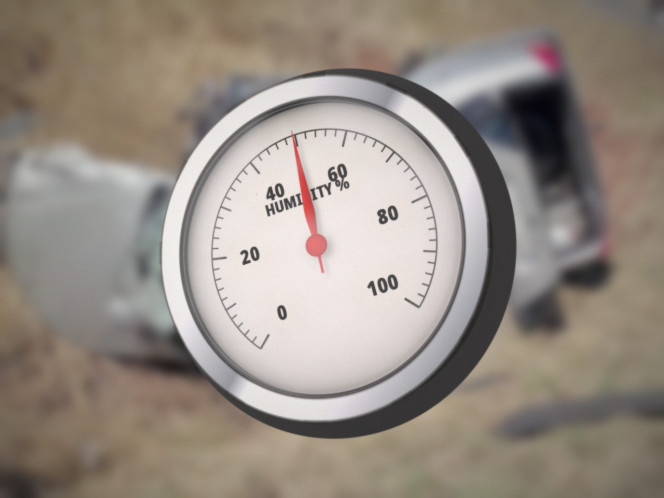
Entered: 50 %
